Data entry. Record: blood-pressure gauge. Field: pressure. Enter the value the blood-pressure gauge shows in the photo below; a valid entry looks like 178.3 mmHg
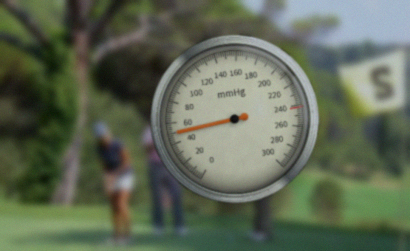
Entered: 50 mmHg
